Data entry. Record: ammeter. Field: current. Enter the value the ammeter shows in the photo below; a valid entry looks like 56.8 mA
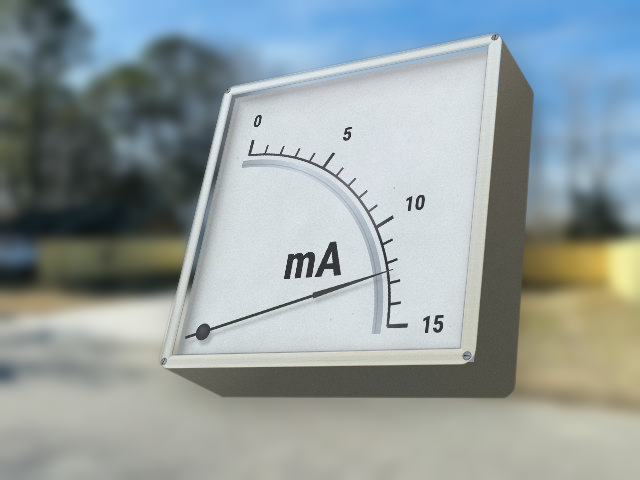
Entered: 12.5 mA
